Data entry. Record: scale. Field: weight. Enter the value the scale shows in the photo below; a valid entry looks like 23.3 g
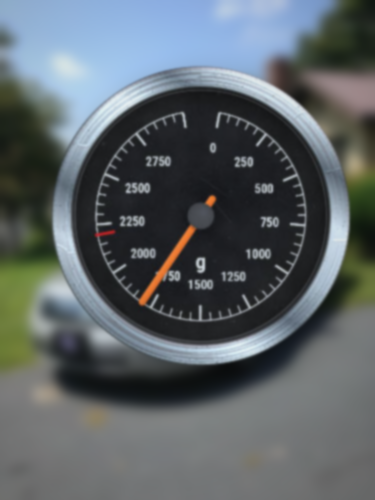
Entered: 1800 g
